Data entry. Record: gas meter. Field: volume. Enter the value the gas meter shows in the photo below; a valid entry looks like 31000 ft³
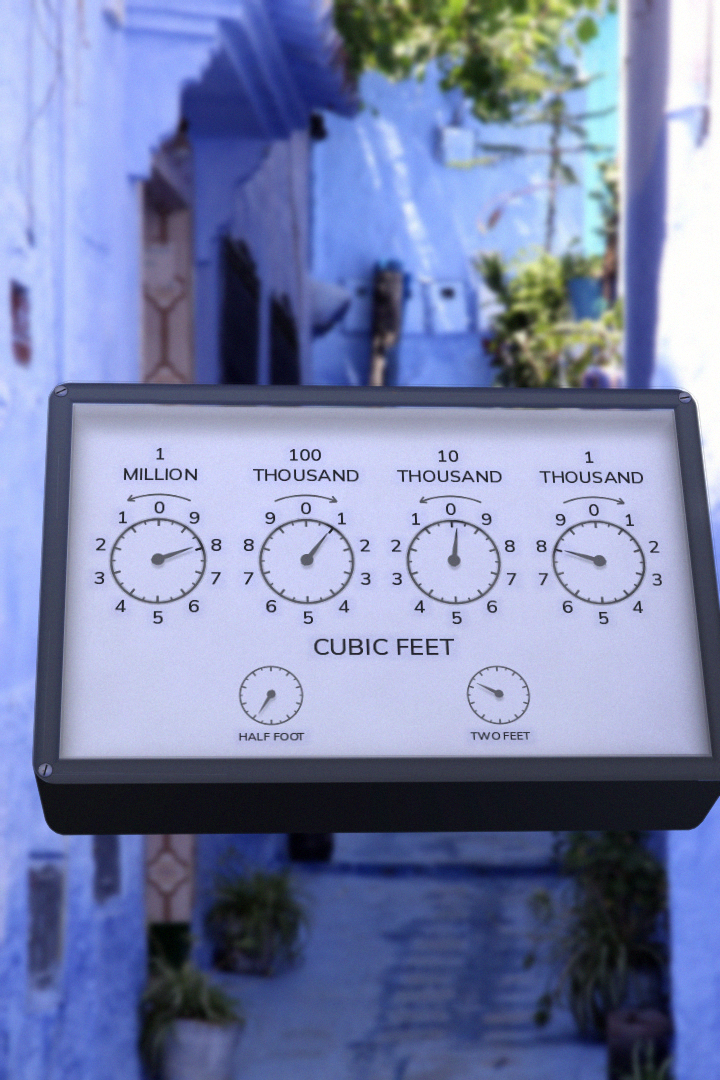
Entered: 809800 ft³
